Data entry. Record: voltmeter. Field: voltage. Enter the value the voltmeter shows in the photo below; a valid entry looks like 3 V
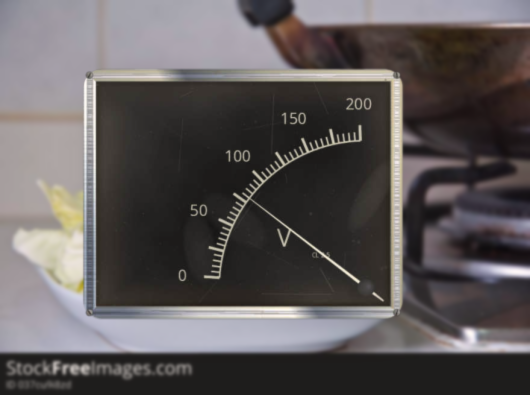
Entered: 80 V
